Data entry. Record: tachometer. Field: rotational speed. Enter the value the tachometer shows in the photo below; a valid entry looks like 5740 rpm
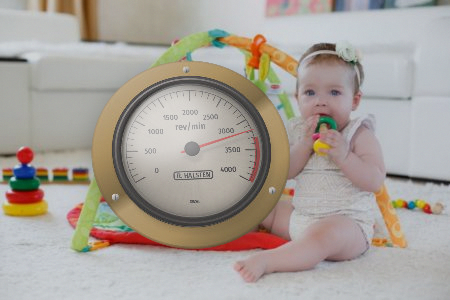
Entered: 3200 rpm
